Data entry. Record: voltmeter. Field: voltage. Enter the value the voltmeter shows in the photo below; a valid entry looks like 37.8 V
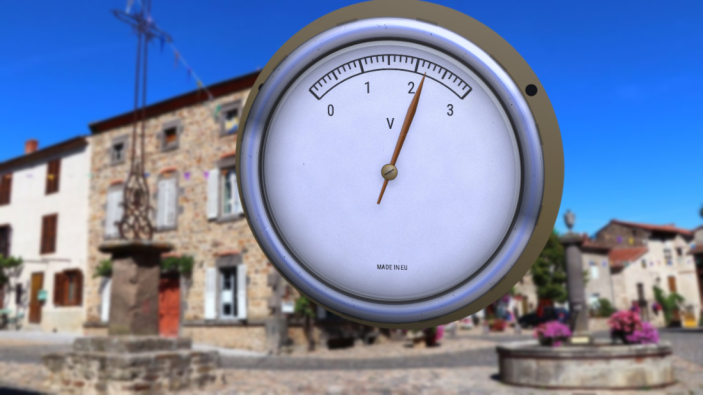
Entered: 2.2 V
